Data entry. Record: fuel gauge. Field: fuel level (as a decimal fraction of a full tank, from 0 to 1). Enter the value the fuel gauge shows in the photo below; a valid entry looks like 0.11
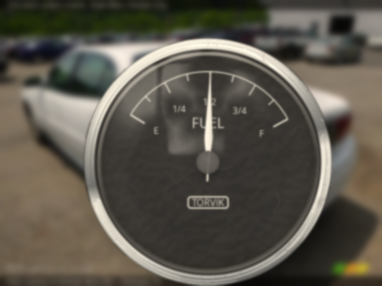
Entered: 0.5
